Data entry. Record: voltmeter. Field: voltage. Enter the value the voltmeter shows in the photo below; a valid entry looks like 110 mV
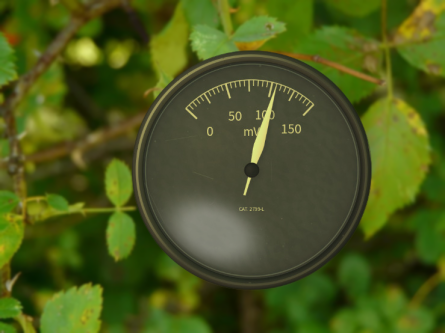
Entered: 105 mV
